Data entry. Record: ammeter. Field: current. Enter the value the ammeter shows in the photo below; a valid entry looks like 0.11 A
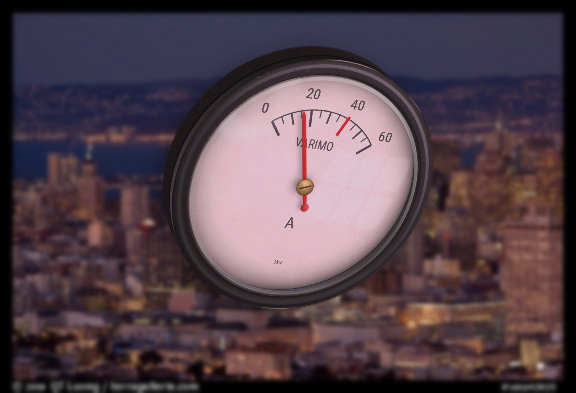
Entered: 15 A
